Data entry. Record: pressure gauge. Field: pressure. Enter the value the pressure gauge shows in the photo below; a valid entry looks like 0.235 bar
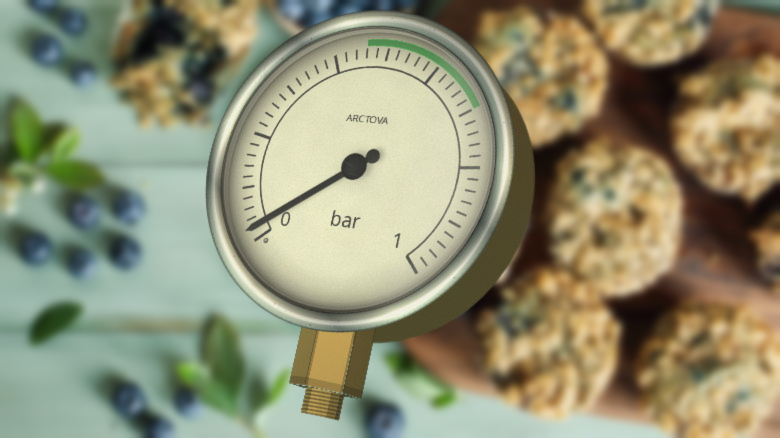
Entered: 0.02 bar
